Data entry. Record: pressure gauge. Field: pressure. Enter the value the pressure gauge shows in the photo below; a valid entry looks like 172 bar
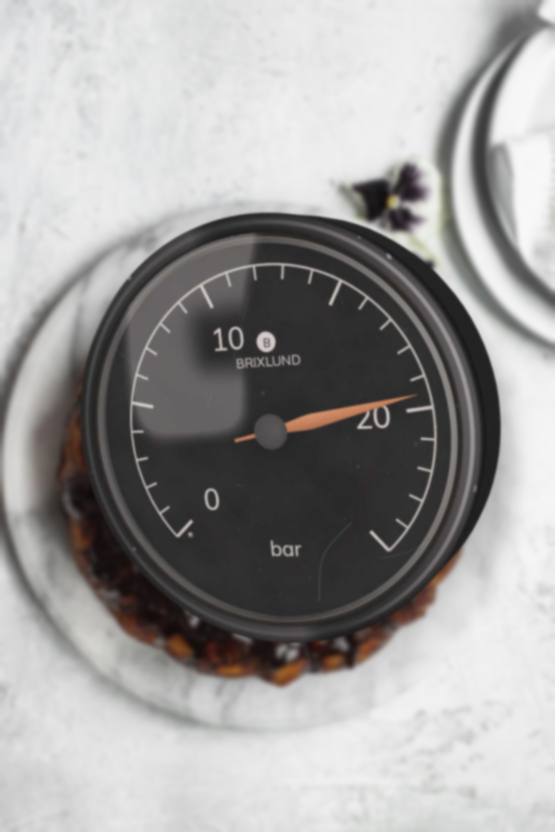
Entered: 19.5 bar
